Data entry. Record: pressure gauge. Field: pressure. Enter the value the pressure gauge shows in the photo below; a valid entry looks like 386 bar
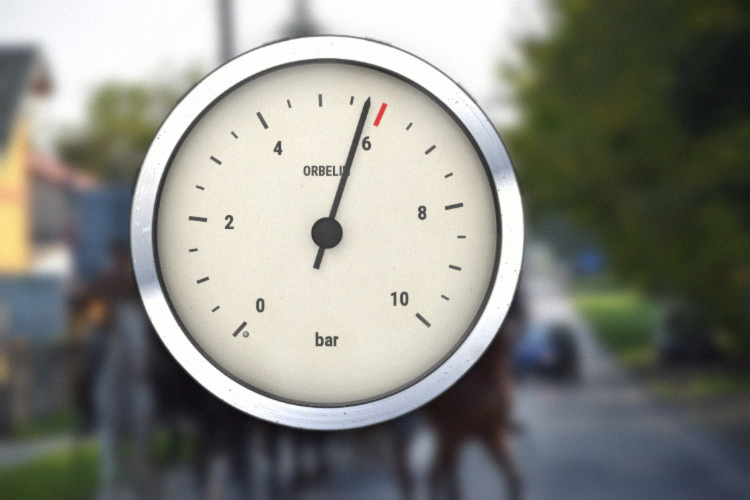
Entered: 5.75 bar
